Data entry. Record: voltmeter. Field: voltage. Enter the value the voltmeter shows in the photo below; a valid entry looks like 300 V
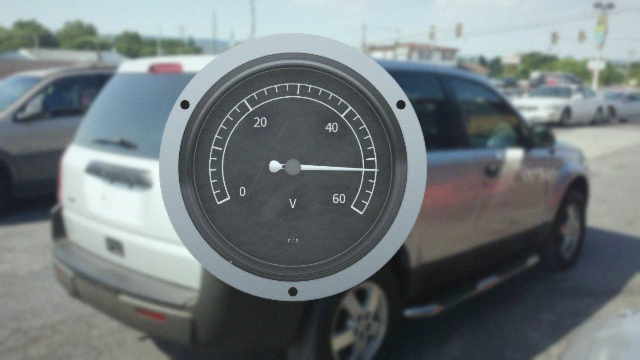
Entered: 52 V
